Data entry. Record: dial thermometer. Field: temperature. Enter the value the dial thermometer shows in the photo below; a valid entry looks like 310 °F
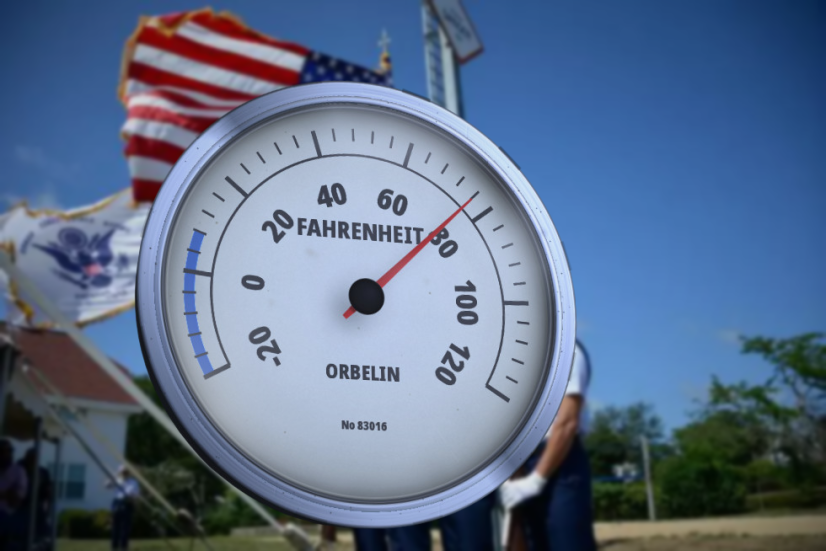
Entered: 76 °F
